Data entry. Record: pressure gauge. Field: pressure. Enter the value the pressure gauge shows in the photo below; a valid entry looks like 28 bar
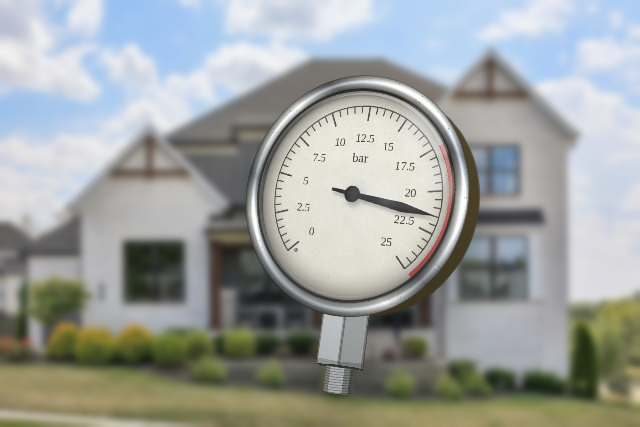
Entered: 21.5 bar
